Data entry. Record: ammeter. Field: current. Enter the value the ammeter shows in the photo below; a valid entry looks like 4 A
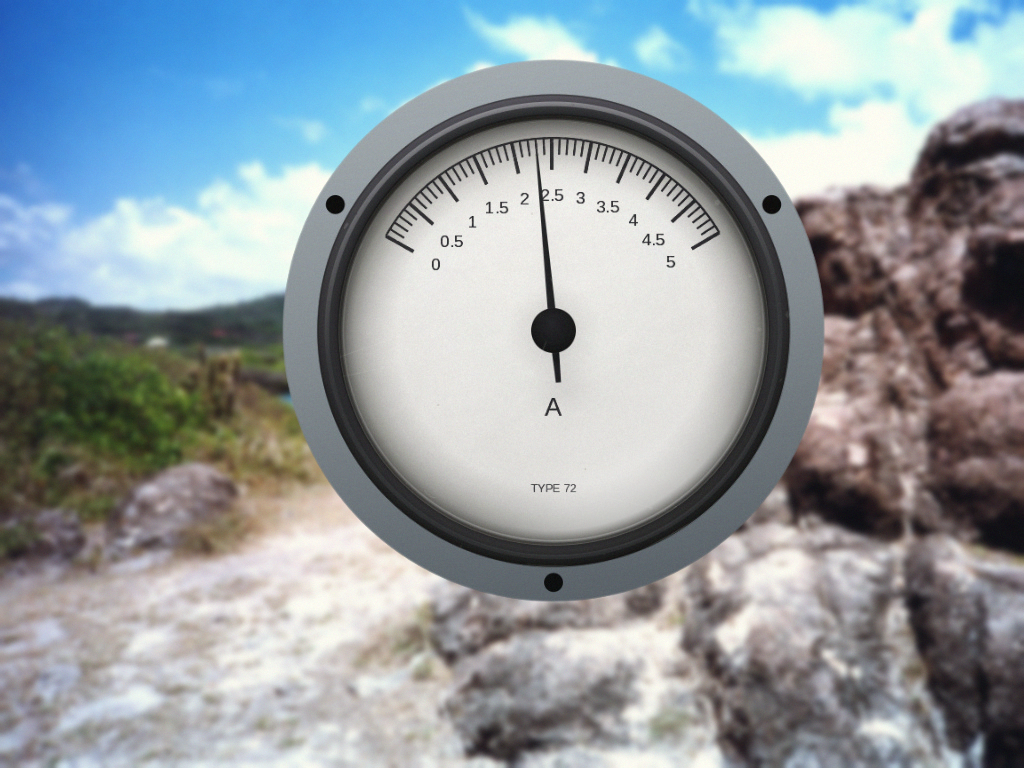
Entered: 2.3 A
